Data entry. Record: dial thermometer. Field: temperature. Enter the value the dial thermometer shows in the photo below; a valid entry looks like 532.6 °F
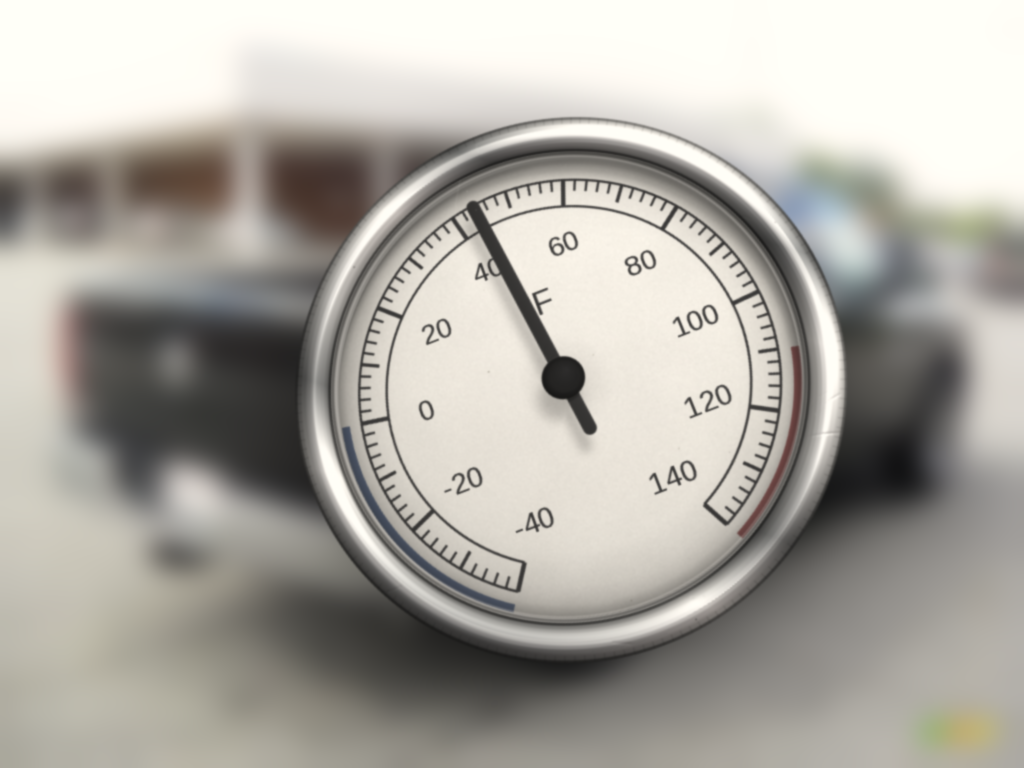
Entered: 44 °F
